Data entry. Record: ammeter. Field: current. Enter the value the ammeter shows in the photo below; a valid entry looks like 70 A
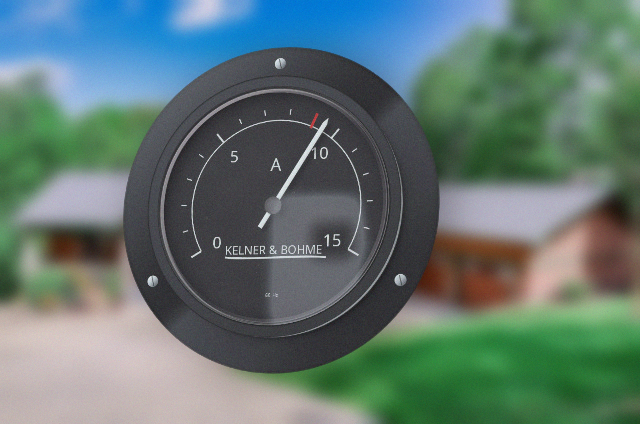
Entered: 9.5 A
